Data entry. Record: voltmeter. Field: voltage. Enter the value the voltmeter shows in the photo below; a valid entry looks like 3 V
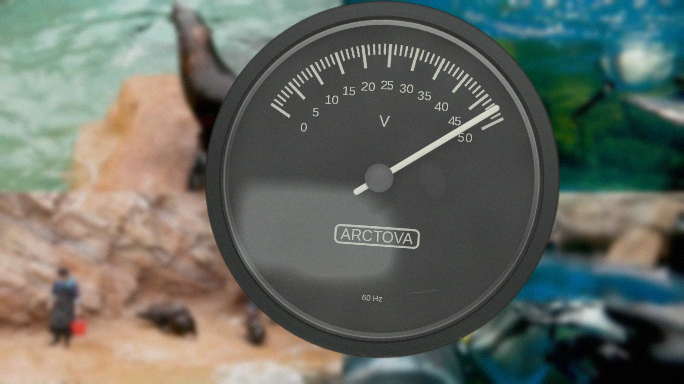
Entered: 48 V
